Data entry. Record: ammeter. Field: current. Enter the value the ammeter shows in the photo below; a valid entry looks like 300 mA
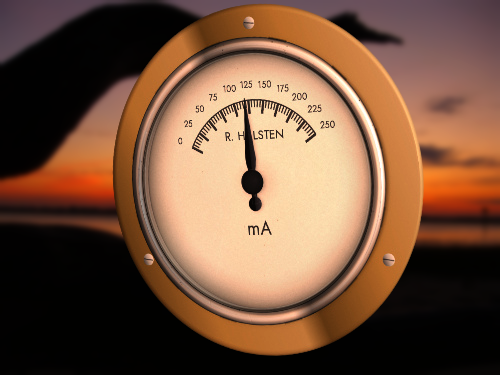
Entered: 125 mA
